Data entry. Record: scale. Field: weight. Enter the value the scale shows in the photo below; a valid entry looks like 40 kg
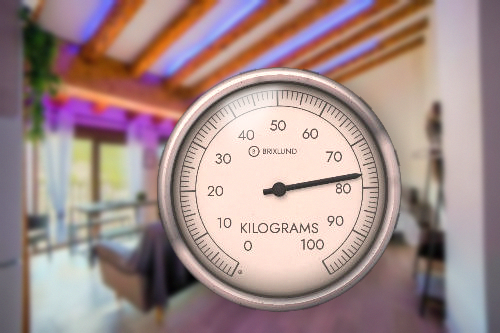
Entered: 77 kg
